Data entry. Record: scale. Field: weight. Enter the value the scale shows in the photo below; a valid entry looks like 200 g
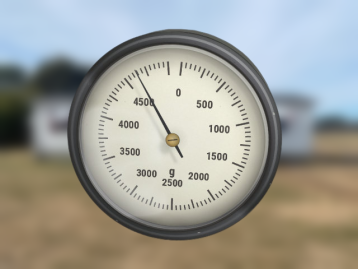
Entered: 4650 g
